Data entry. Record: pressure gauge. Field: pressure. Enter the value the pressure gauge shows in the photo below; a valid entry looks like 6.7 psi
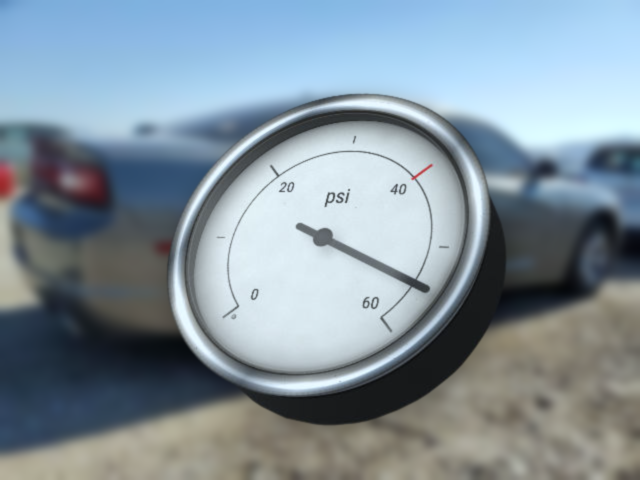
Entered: 55 psi
